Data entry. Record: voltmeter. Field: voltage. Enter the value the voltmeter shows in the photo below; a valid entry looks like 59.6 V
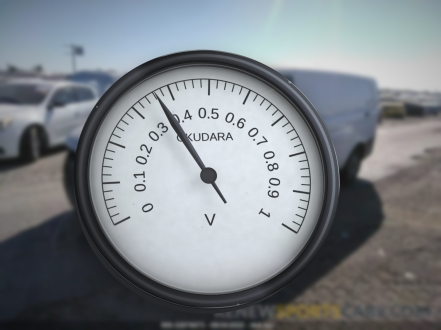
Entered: 0.36 V
